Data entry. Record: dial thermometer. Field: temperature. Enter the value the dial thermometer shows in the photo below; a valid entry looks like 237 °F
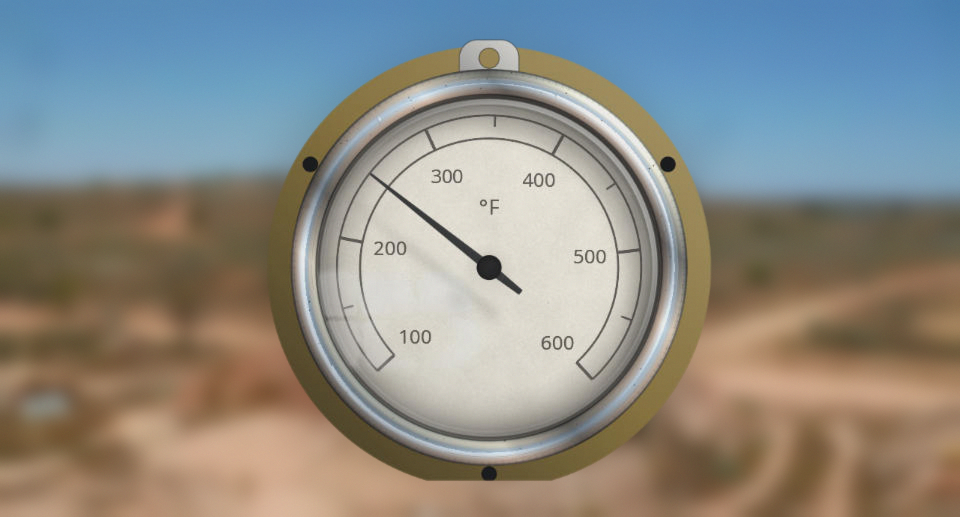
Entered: 250 °F
